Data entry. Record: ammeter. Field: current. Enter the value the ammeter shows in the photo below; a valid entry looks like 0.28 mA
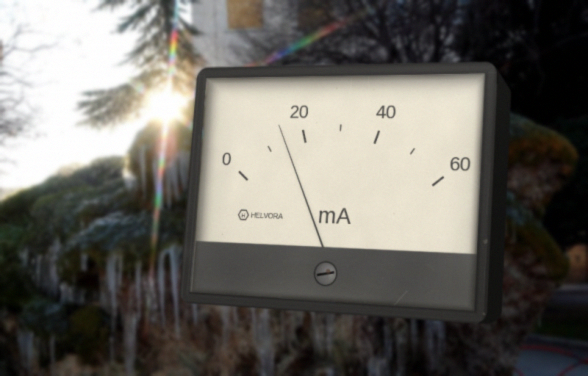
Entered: 15 mA
